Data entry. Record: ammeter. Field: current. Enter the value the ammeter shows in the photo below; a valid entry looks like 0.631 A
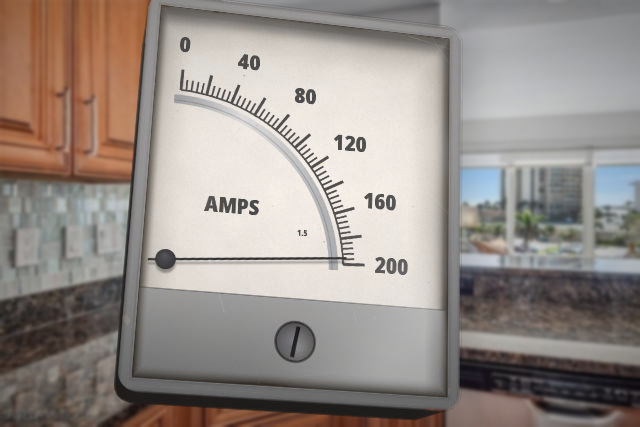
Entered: 196 A
